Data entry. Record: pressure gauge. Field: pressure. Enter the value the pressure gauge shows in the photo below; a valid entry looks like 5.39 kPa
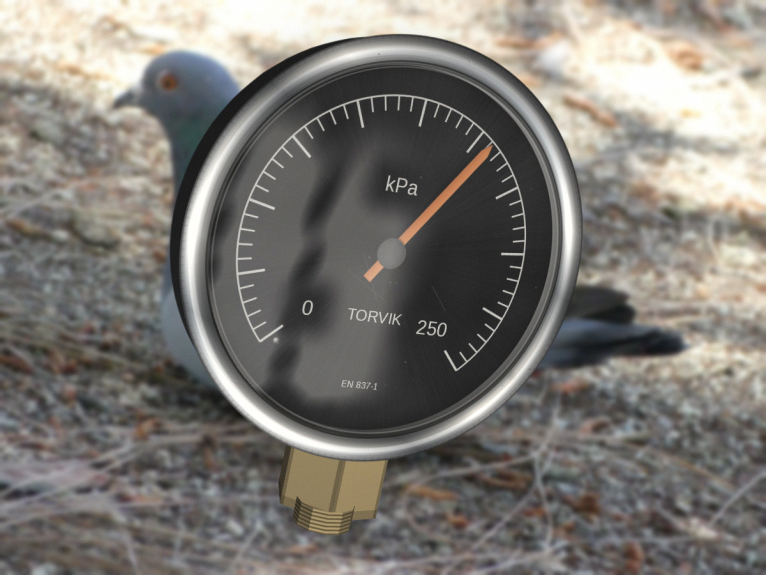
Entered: 155 kPa
